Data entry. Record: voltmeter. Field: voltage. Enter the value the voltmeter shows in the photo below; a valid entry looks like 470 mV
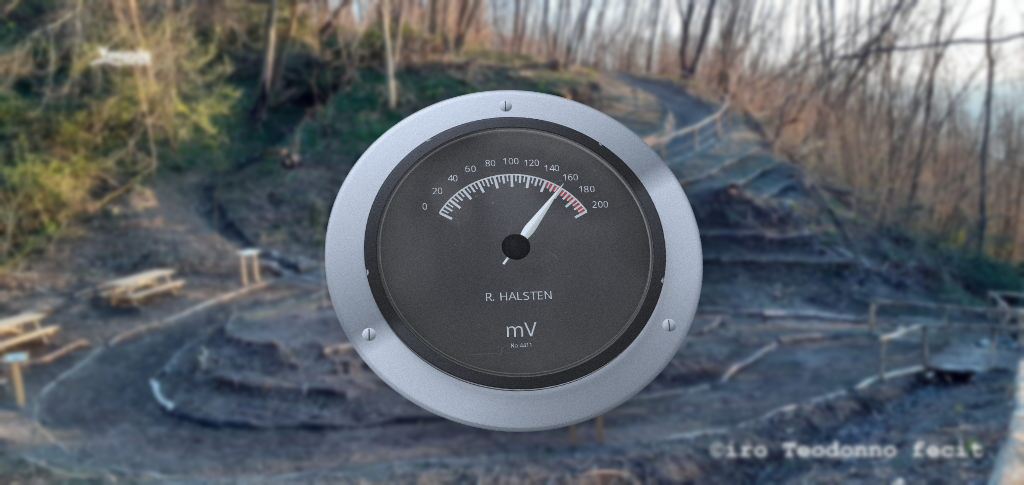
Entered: 160 mV
